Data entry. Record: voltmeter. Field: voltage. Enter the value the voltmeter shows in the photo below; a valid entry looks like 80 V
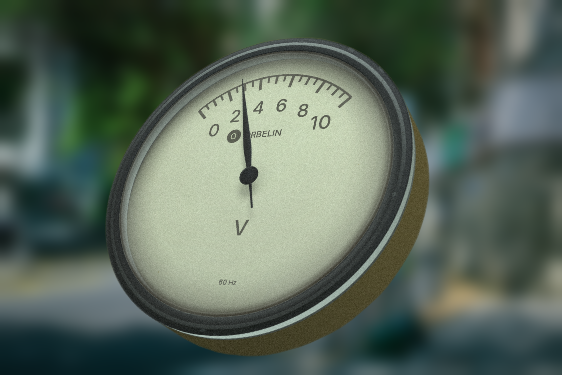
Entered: 3 V
